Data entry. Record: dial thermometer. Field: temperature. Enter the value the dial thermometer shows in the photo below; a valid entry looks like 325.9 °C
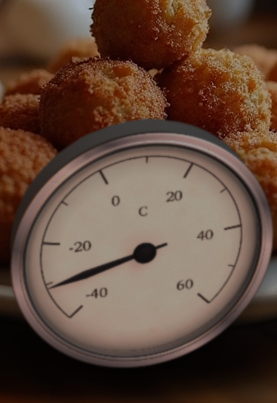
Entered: -30 °C
